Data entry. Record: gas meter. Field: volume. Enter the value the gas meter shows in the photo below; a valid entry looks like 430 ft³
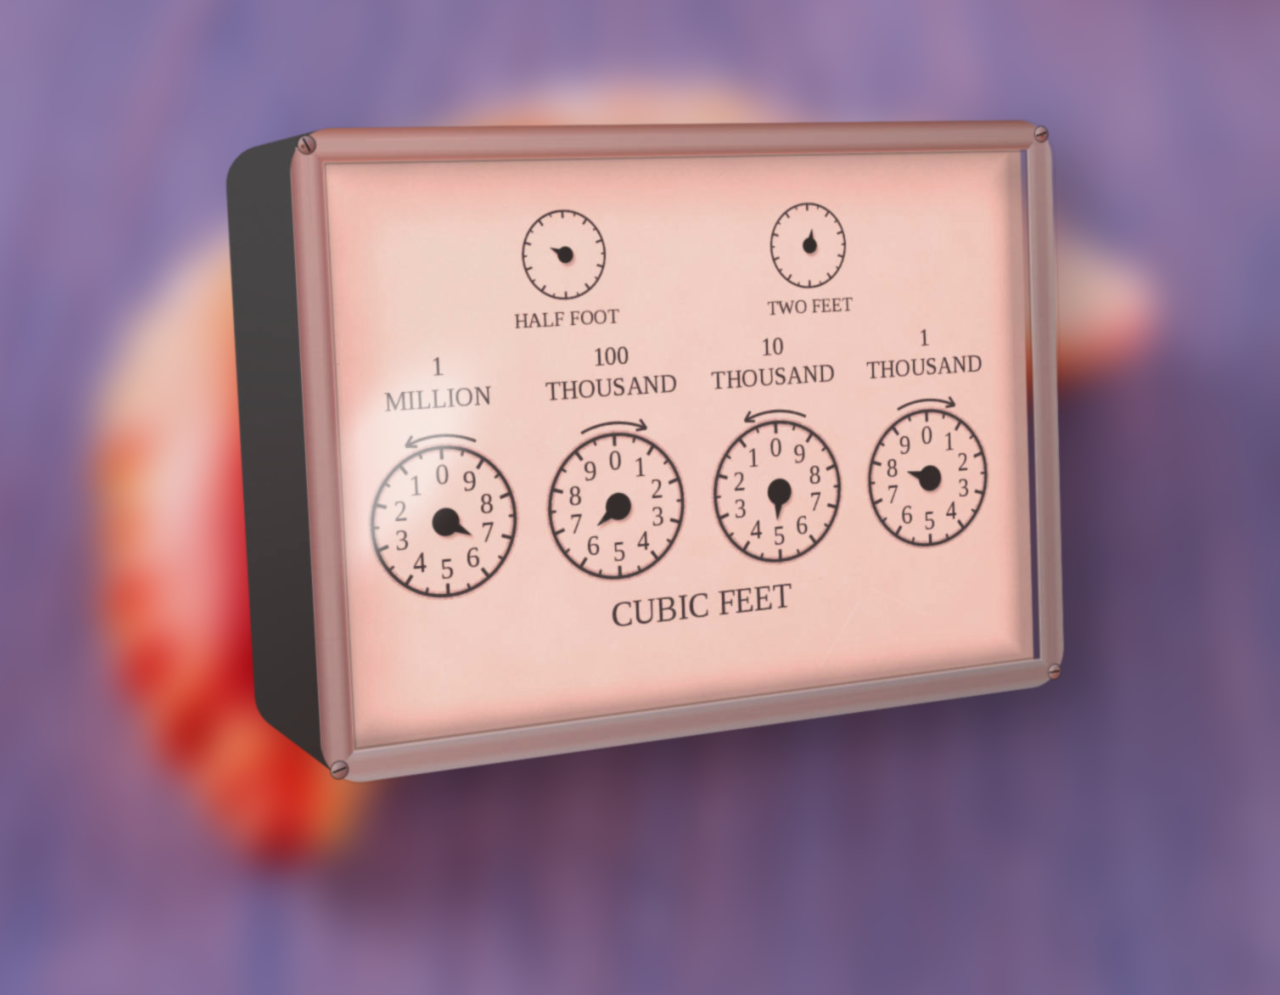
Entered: 664800 ft³
